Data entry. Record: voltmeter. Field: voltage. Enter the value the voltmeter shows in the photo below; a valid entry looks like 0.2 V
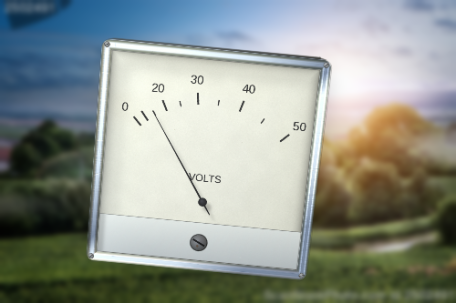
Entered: 15 V
